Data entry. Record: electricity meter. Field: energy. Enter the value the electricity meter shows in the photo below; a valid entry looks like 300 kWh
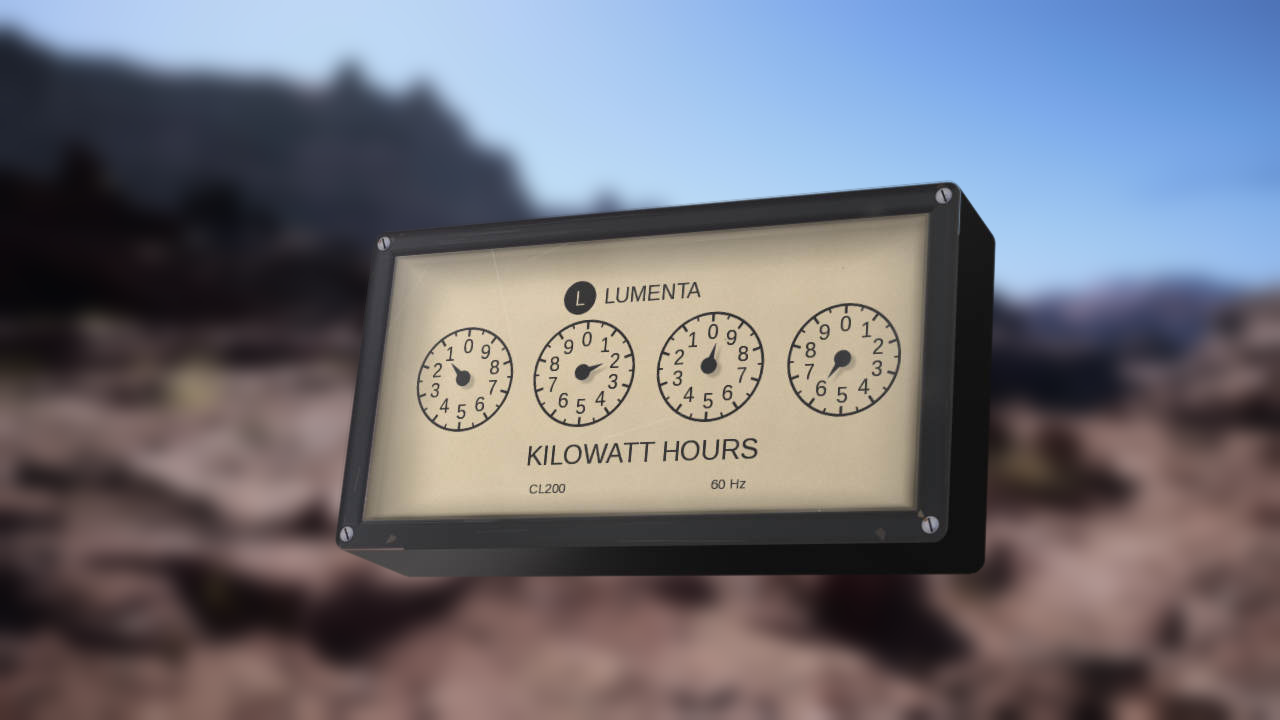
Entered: 1196 kWh
